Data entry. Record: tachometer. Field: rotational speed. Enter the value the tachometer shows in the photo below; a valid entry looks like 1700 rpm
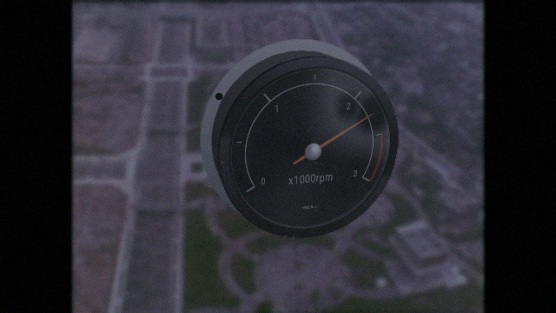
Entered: 2250 rpm
